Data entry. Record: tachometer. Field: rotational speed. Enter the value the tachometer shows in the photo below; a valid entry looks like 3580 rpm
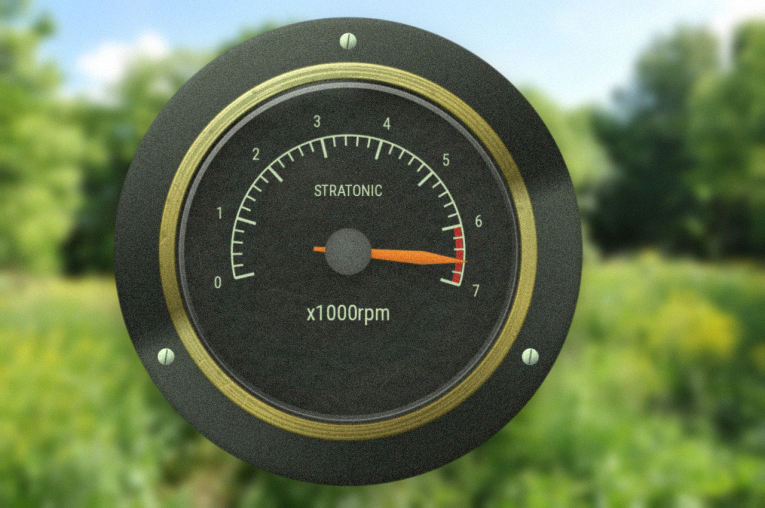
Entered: 6600 rpm
